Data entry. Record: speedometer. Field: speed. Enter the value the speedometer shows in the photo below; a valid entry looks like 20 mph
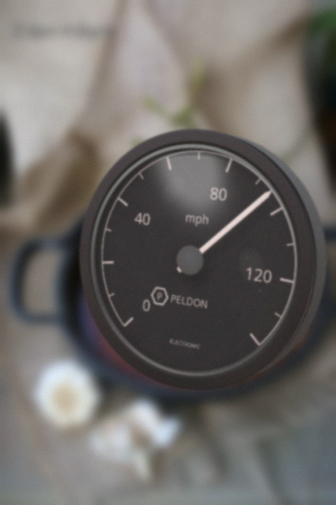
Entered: 95 mph
